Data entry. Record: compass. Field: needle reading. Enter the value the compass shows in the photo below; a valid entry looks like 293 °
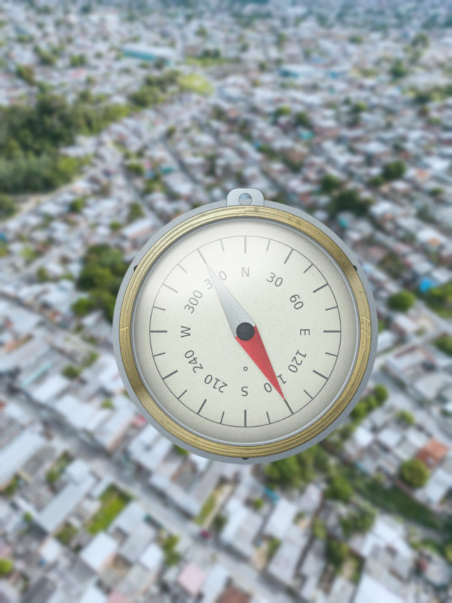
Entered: 150 °
